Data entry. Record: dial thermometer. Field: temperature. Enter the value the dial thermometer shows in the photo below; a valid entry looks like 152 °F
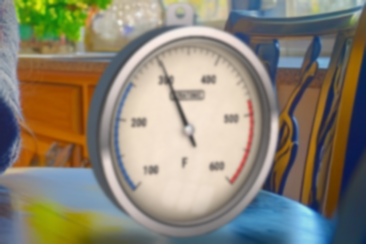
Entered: 300 °F
